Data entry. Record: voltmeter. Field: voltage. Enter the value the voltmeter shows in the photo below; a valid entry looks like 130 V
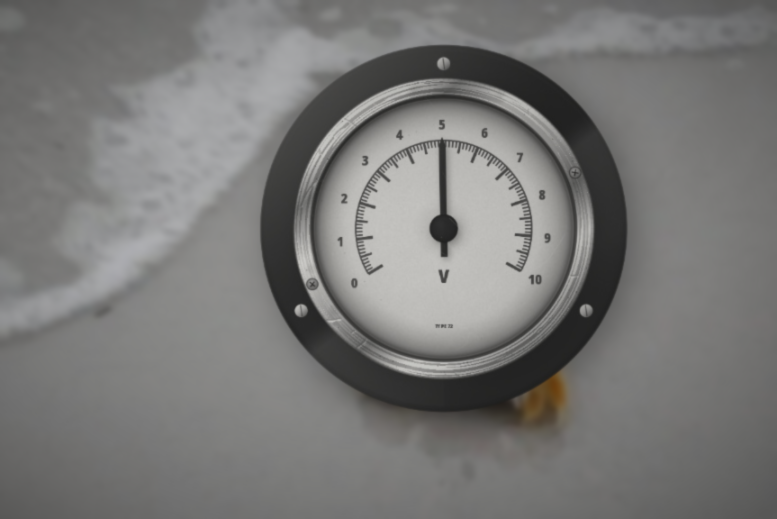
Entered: 5 V
